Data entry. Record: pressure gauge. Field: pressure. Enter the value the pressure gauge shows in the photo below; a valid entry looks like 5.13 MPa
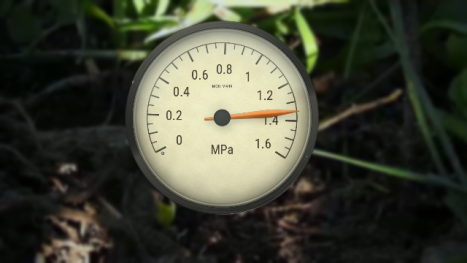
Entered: 1.35 MPa
